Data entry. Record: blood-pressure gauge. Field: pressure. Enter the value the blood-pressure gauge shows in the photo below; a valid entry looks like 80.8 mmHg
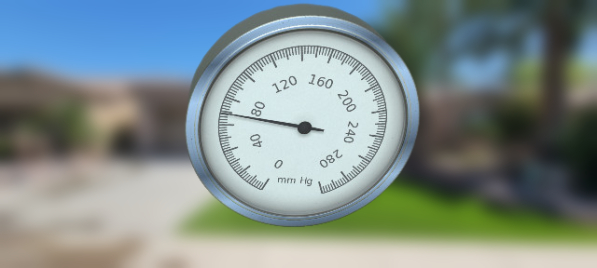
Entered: 70 mmHg
